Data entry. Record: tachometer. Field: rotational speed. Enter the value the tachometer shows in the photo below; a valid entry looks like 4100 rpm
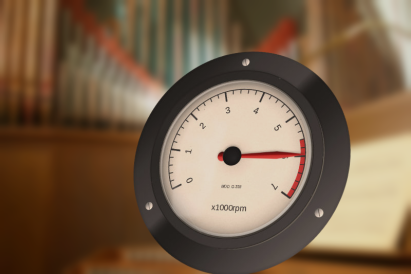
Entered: 6000 rpm
